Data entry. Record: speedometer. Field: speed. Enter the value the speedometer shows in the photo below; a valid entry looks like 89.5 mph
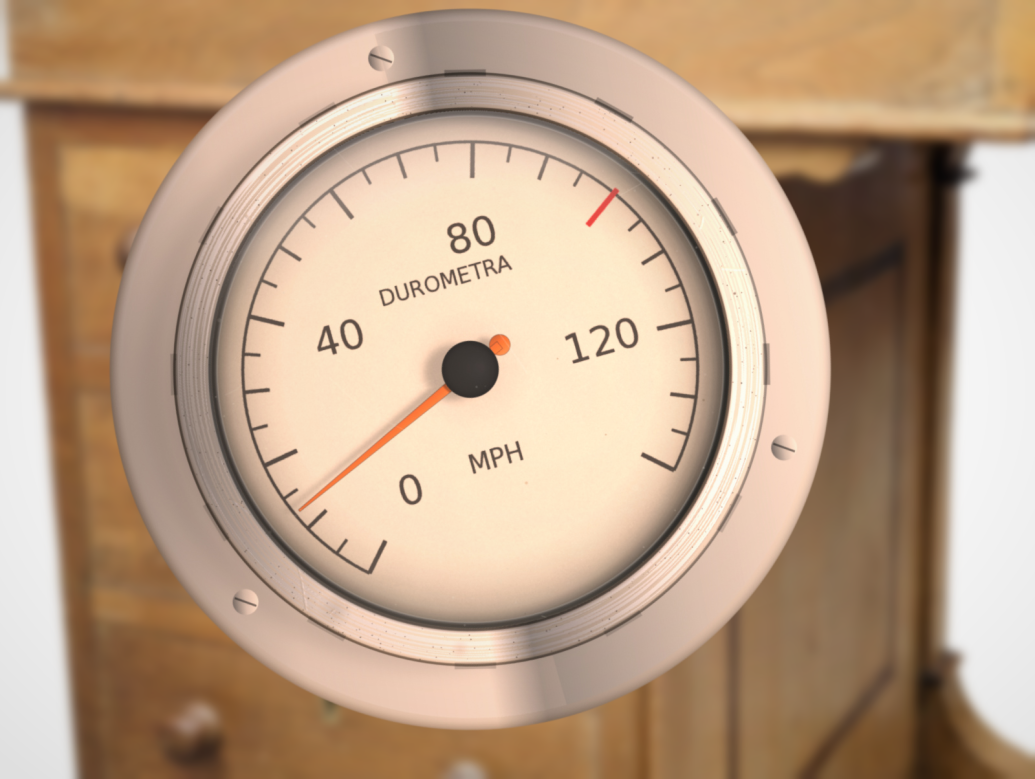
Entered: 12.5 mph
